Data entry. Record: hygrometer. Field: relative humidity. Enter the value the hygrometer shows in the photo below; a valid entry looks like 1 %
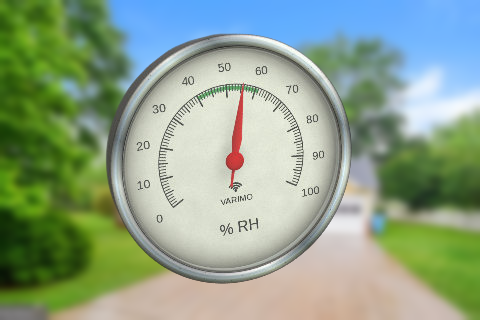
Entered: 55 %
